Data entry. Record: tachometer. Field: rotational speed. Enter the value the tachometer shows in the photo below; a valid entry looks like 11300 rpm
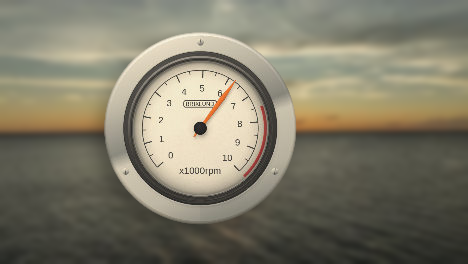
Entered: 6250 rpm
